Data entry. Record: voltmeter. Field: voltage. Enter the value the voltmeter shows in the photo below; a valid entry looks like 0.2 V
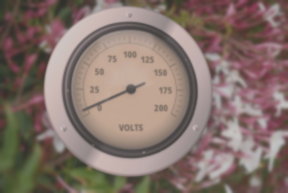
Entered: 5 V
